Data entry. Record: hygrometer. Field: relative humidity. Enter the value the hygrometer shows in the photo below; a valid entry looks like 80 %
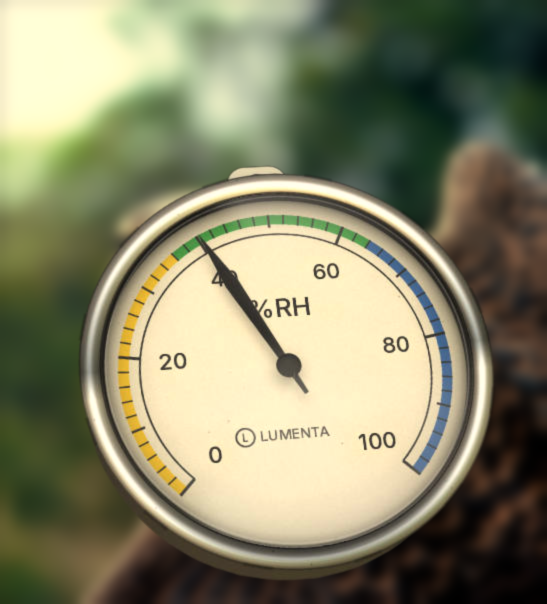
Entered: 40 %
